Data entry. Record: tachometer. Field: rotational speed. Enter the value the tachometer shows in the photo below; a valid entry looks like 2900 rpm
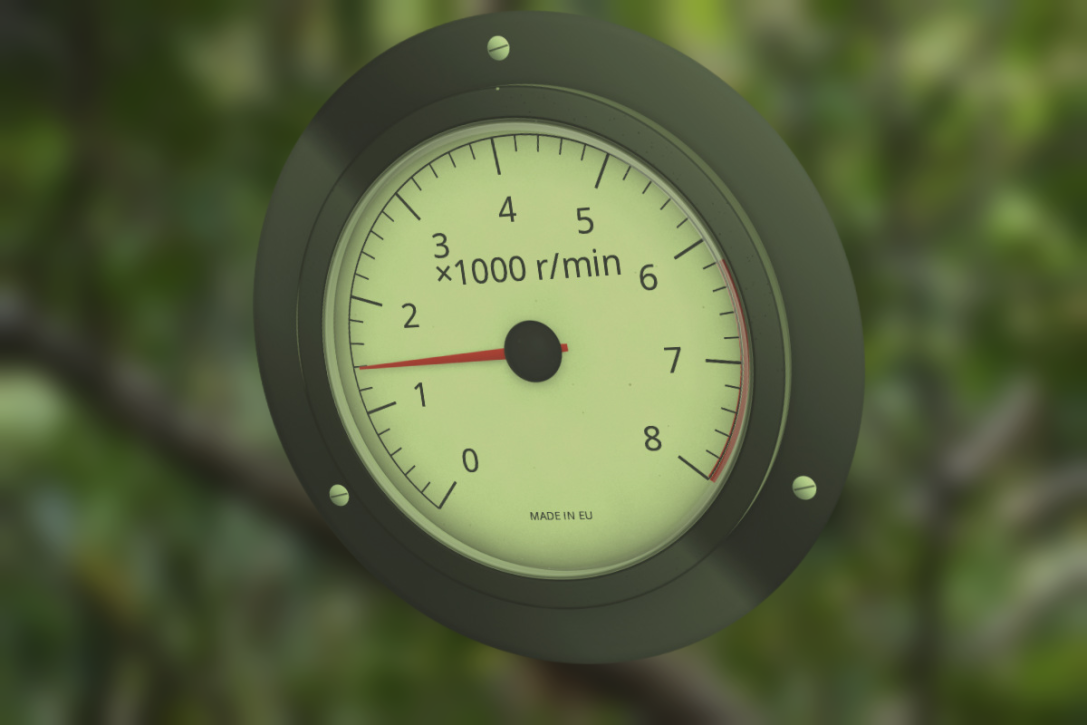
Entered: 1400 rpm
